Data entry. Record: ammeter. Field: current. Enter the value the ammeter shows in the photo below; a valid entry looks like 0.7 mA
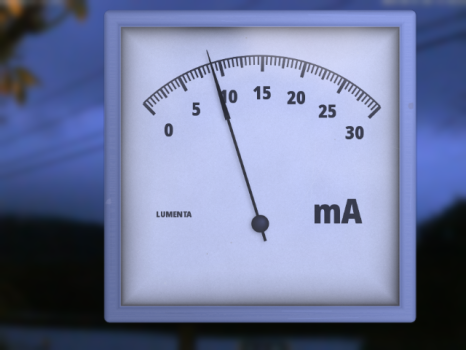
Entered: 9 mA
